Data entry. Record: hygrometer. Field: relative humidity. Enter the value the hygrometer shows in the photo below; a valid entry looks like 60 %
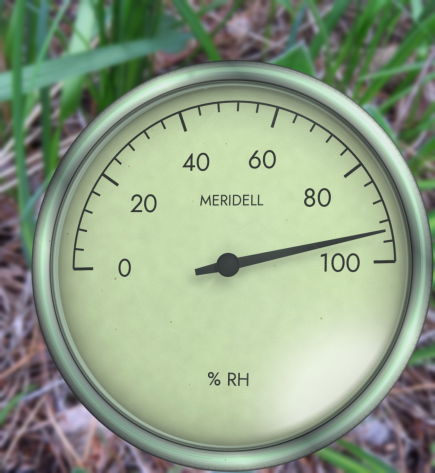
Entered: 94 %
